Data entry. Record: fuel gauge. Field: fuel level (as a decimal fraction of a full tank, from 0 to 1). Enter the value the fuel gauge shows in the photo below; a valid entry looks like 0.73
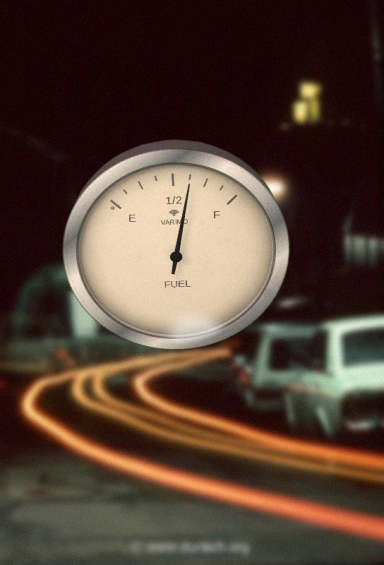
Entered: 0.625
